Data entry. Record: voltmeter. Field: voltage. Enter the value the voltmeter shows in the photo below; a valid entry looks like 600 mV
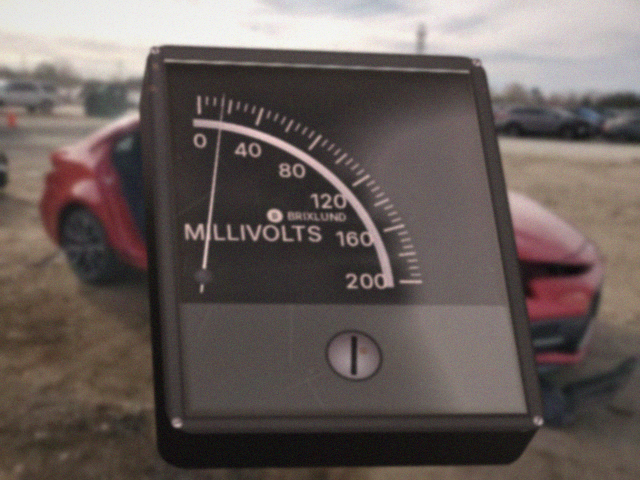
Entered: 15 mV
